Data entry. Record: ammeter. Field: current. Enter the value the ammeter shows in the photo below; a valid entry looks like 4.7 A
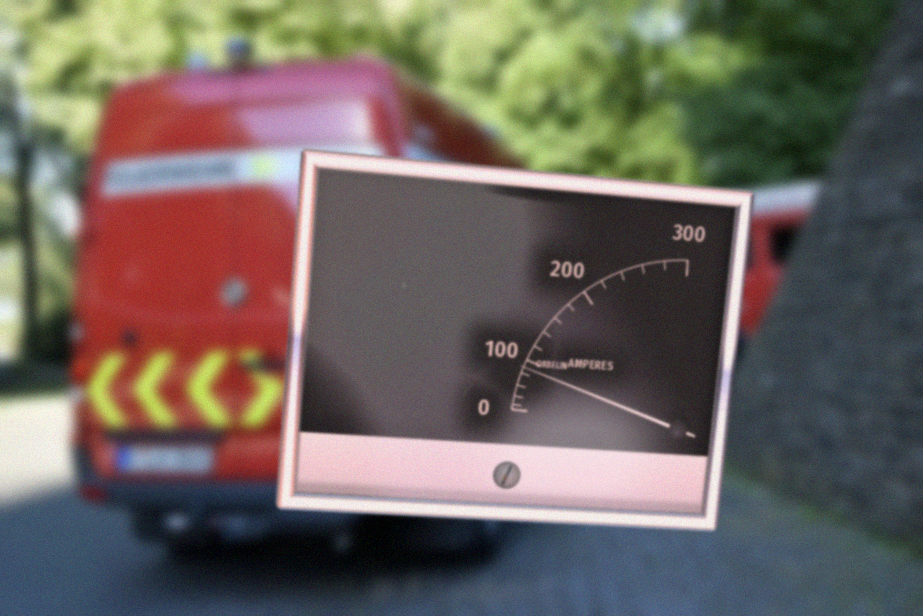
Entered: 90 A
